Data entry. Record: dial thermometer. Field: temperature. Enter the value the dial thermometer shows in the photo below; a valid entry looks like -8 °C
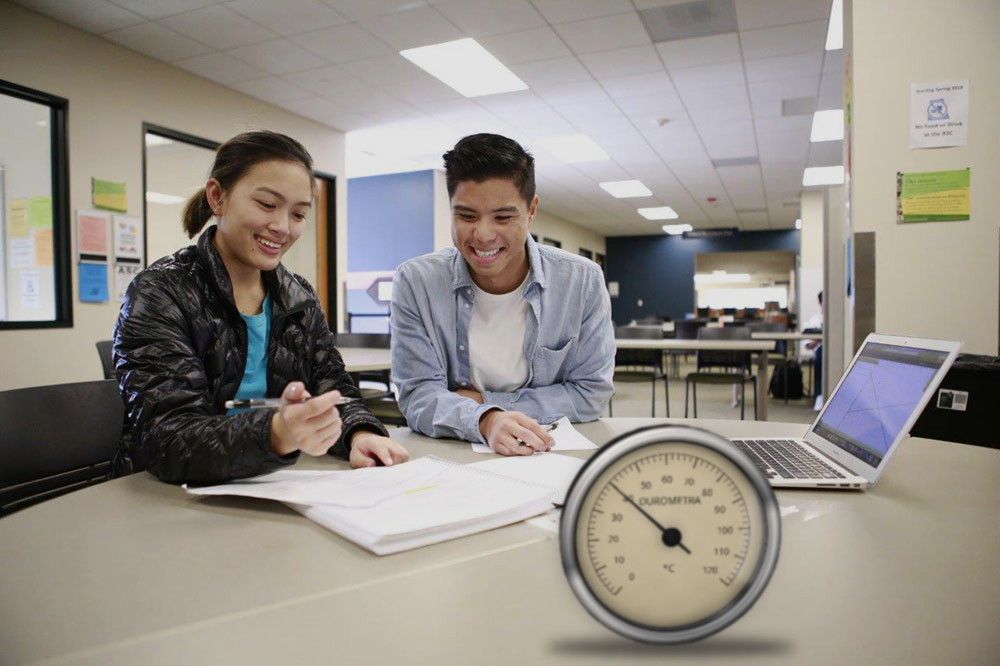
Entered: 40 °C
